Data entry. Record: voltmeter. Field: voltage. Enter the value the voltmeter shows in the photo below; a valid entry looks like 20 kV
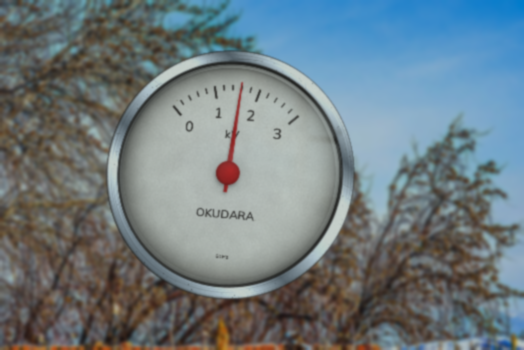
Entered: 1.6 kV
